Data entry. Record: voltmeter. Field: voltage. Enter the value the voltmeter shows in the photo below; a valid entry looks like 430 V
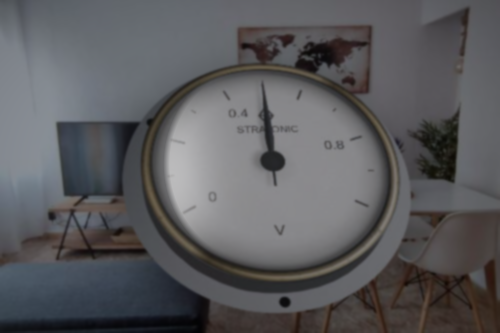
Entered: 0.5 V
